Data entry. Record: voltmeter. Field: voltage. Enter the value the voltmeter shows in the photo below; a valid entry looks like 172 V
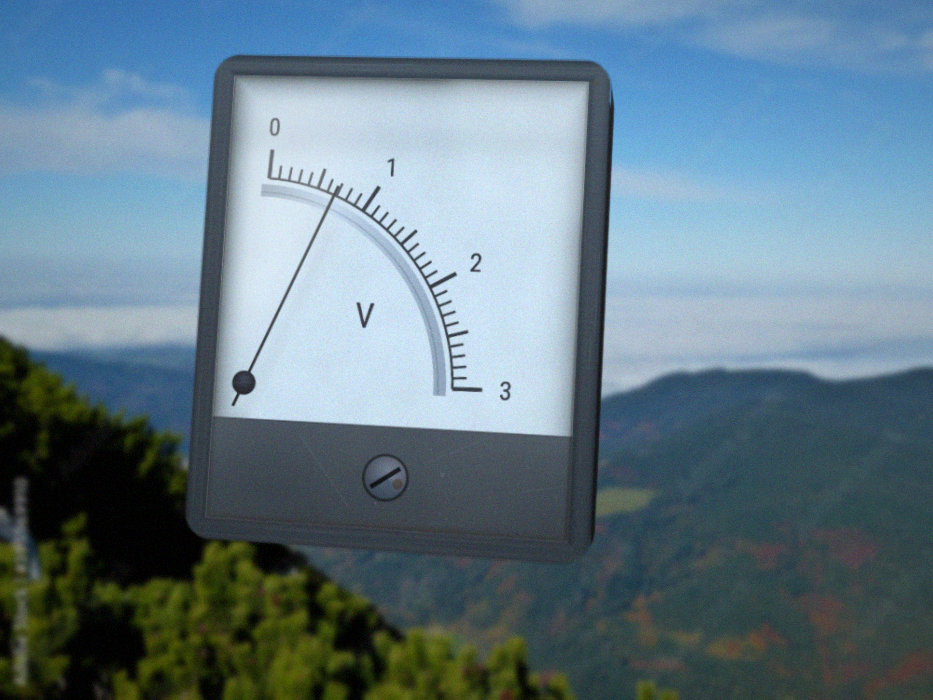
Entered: 0.7 V
